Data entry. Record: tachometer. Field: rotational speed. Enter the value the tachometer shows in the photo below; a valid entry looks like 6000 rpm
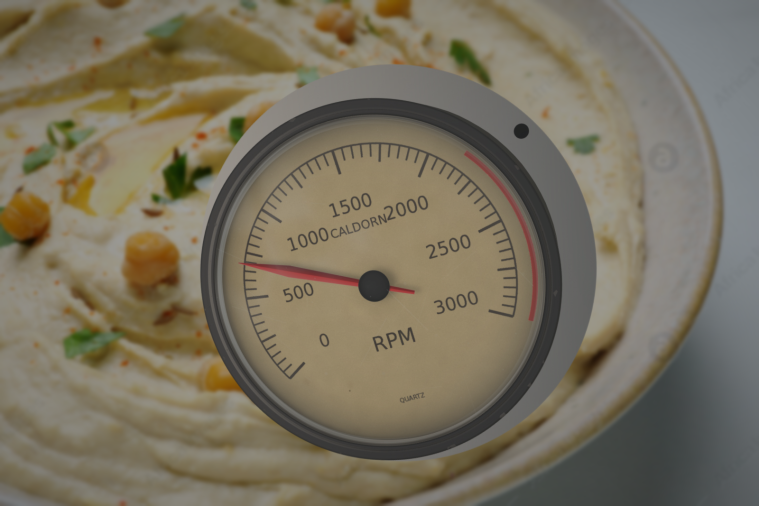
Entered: 700 rpm
